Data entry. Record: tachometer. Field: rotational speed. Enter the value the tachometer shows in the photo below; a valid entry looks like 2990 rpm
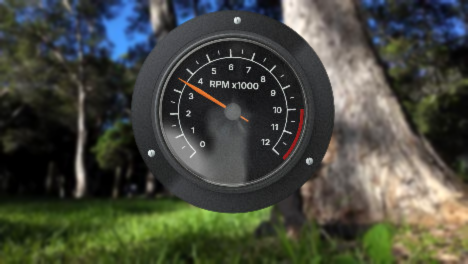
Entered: 3500 rpm
